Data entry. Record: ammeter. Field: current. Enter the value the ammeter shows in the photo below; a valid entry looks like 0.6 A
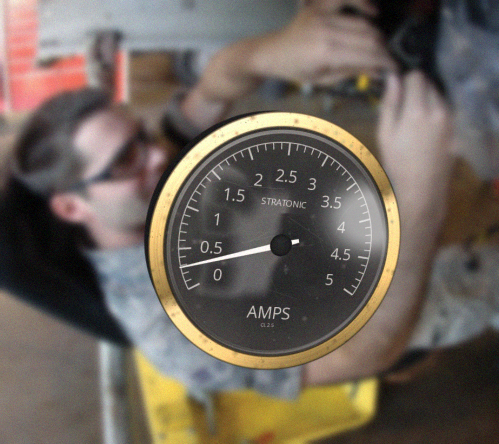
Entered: 0.3 A
